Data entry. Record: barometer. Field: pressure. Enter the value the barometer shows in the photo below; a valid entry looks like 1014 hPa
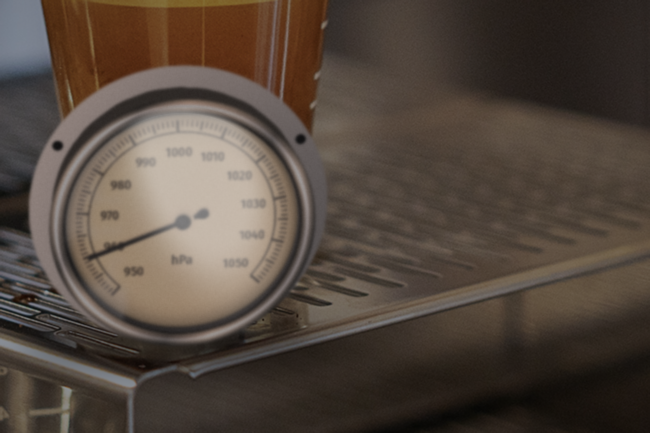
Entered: 960 hPa
